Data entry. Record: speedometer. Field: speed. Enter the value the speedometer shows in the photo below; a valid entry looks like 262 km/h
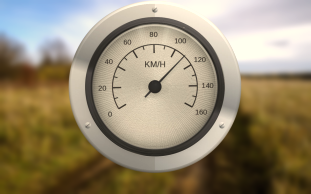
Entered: 110 km/h
